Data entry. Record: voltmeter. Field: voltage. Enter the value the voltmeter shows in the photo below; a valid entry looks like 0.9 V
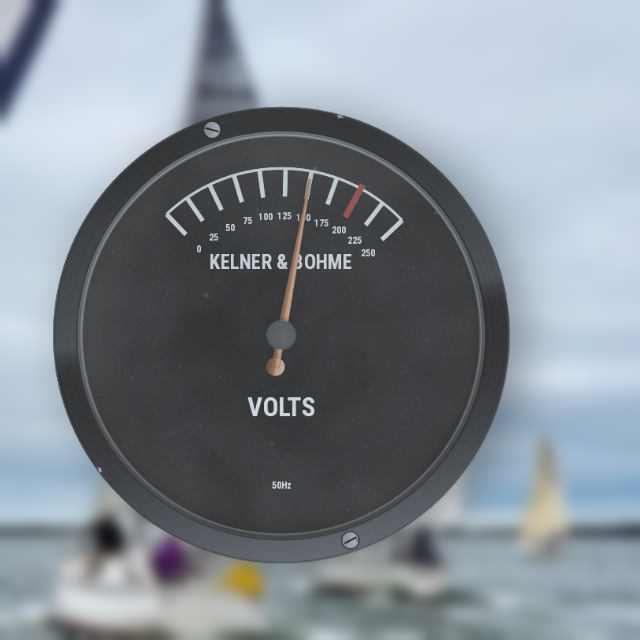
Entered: 150 V
